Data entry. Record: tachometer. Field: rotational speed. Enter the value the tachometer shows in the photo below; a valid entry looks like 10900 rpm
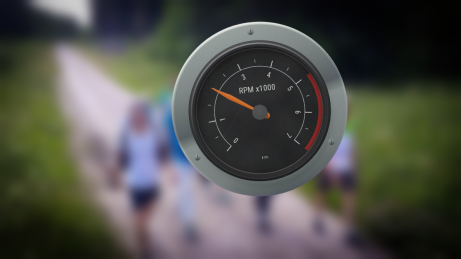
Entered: 2000 rpm
